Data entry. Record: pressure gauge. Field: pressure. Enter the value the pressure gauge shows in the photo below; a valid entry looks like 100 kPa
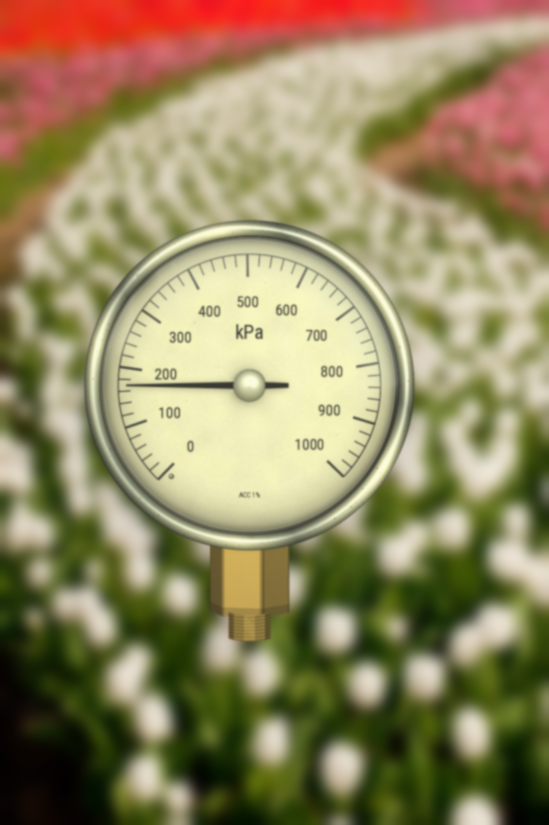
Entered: 170 kPa
